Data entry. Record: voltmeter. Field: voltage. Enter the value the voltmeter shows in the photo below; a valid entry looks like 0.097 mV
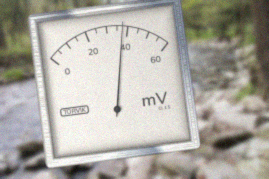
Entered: 37.5 mV
